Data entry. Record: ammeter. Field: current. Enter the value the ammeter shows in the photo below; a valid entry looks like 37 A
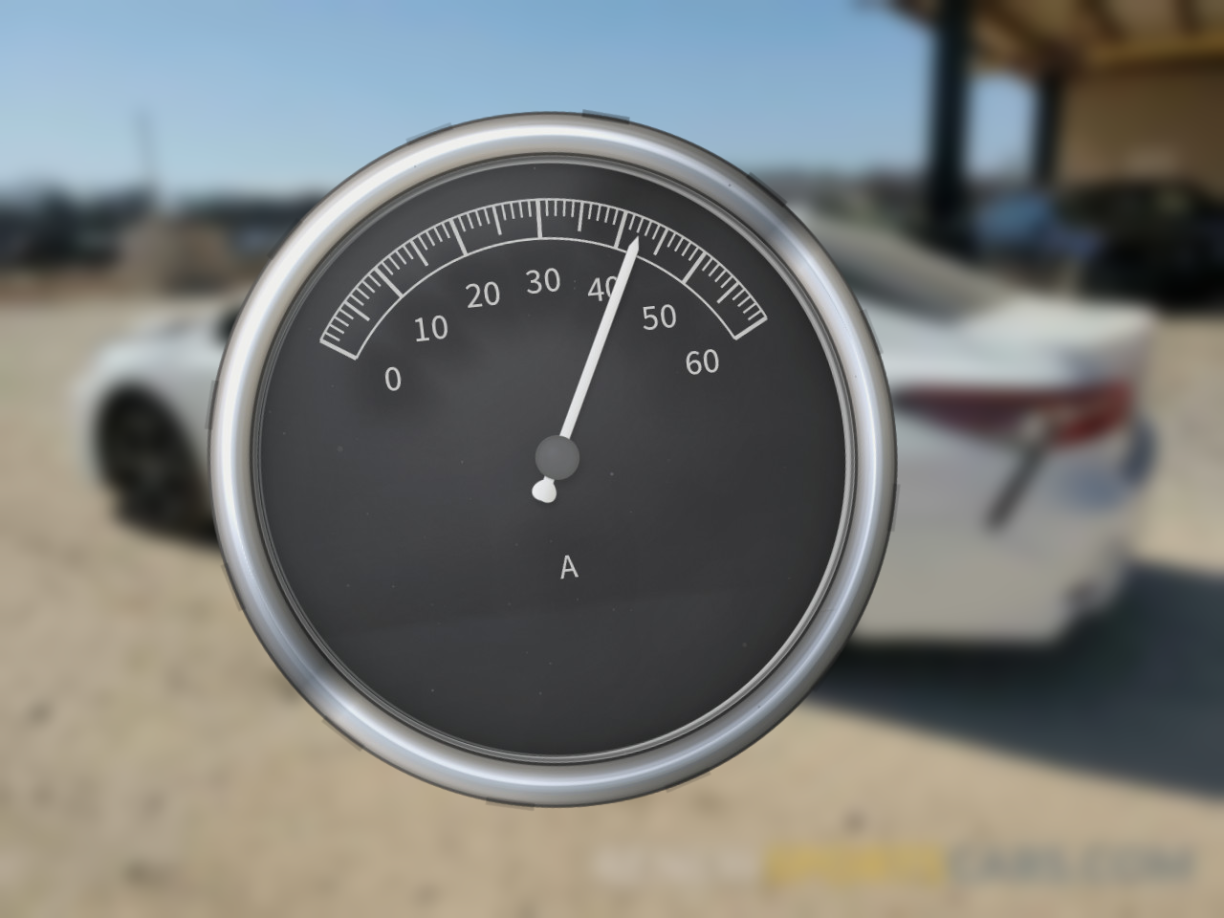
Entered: 42 A
